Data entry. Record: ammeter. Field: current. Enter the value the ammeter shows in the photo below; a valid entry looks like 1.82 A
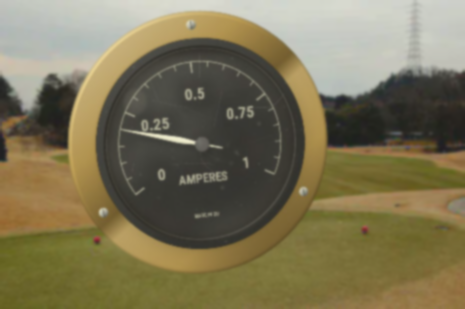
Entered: 0.2 A
